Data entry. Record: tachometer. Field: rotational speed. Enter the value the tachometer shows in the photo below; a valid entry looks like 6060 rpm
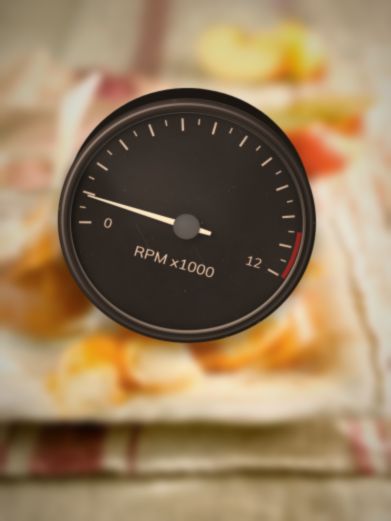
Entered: 1000 rpm
